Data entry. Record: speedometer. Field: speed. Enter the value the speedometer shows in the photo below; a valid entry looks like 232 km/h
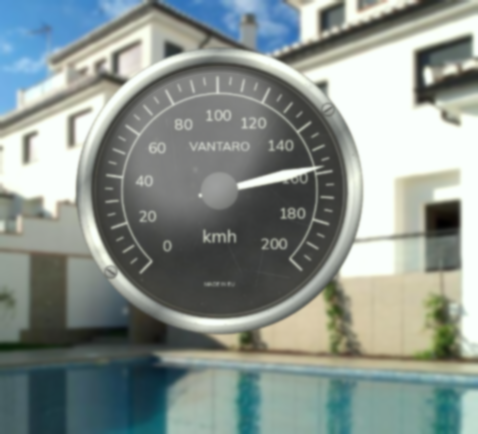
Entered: 157.5 km/h
